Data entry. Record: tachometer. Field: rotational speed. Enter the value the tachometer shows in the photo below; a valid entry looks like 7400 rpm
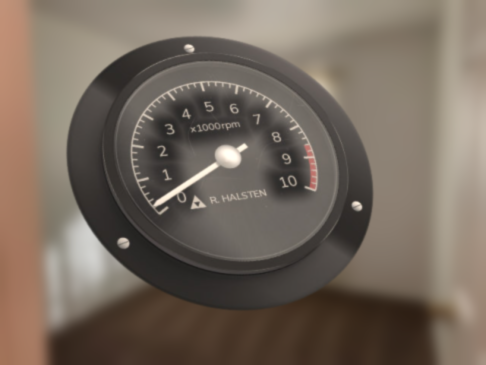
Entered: 200 rpm
